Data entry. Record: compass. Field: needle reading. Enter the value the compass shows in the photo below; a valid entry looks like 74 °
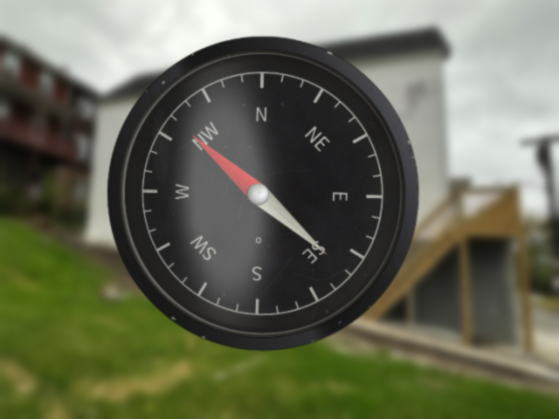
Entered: 310 °
